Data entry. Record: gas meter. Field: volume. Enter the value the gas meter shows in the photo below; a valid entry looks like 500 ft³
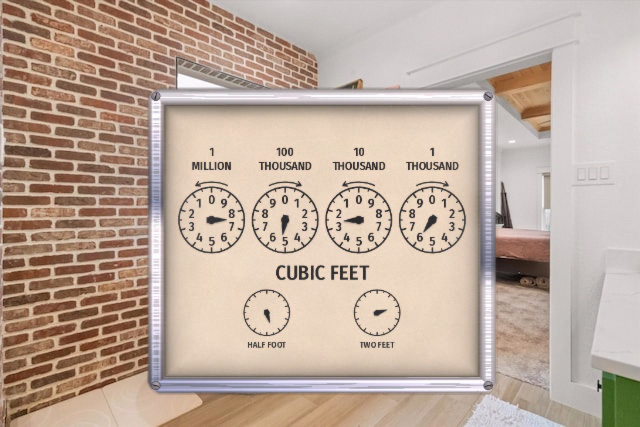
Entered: 752600 ft³
